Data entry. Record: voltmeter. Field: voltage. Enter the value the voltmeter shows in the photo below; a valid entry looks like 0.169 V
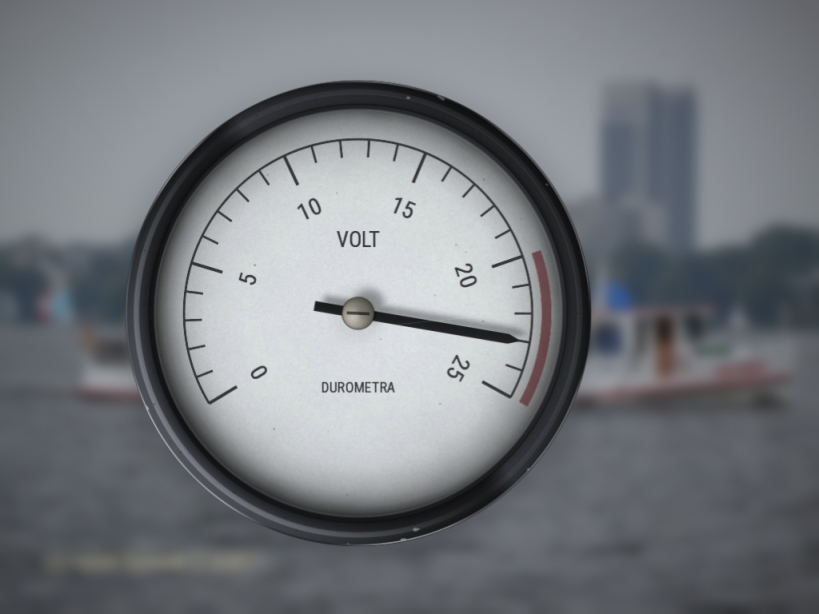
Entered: 23 V
